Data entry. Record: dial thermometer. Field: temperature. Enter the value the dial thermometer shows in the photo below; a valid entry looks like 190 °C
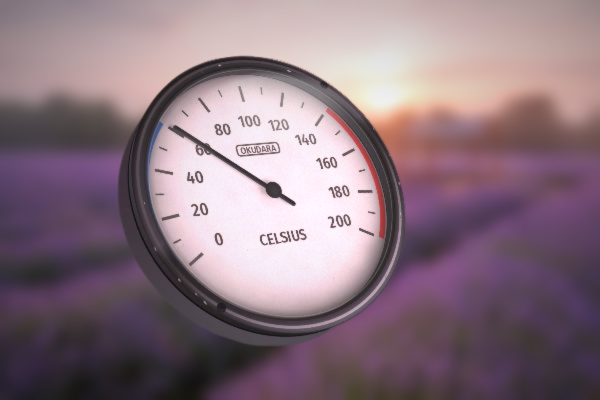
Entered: 60 °C
